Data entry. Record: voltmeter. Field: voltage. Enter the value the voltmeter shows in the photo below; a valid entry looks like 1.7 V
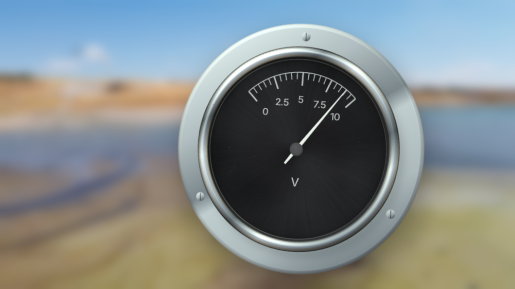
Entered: 9 V
